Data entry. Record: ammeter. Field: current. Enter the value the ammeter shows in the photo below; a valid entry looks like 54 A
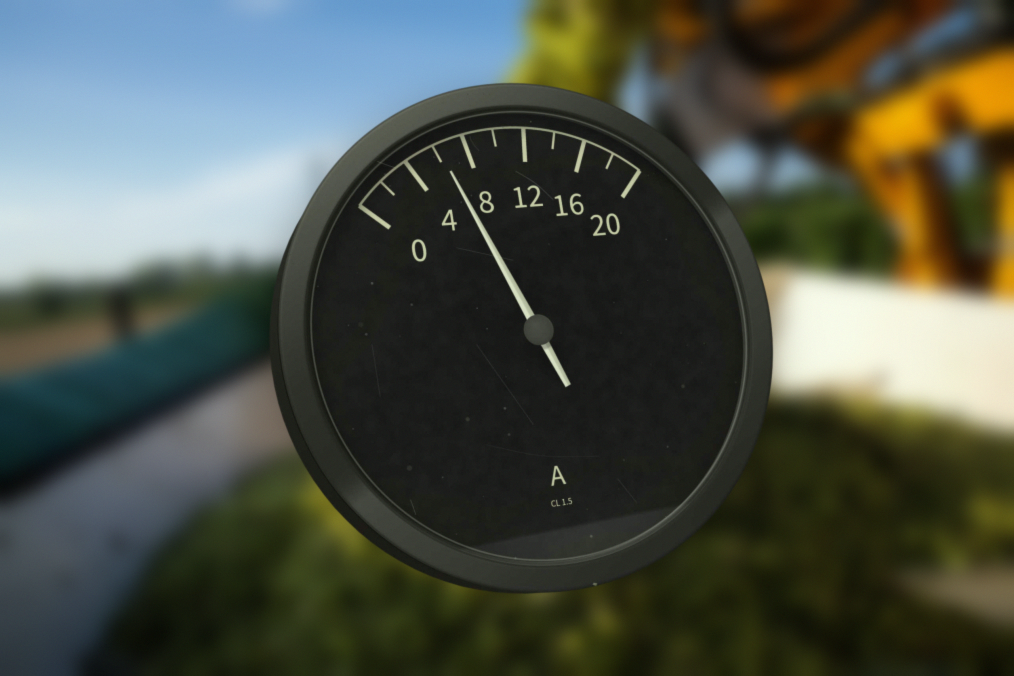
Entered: 6 A
